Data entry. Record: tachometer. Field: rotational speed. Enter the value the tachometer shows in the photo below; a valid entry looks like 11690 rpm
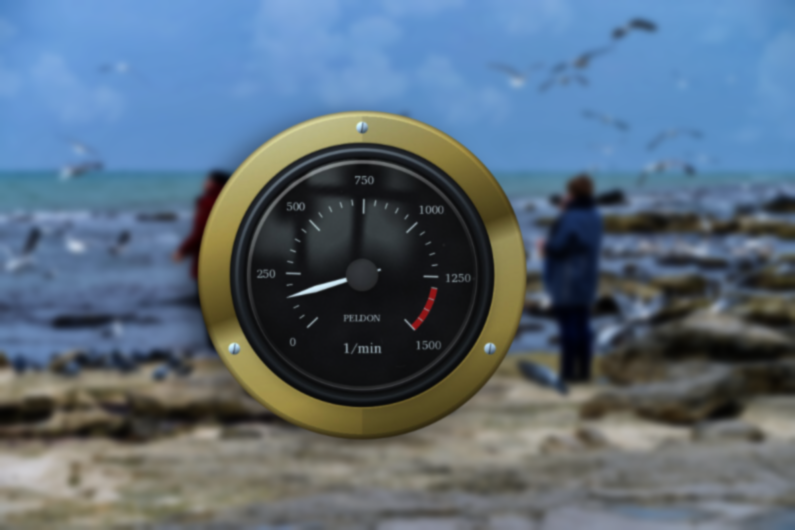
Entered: 150 rpm
